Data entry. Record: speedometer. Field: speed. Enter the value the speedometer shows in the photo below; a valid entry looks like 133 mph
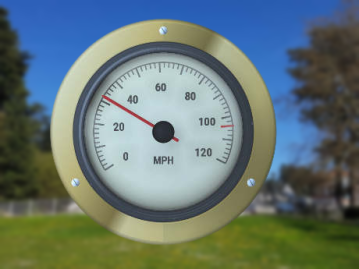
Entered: 32 mph
